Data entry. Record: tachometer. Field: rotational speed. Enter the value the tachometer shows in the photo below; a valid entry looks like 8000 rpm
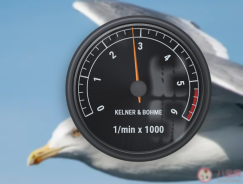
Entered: 2800 rpm
